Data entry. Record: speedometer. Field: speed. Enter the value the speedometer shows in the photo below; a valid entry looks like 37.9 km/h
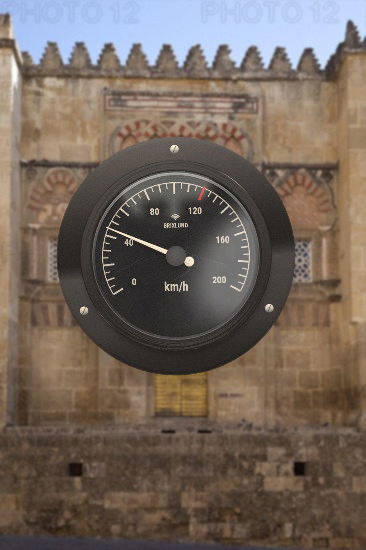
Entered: 45 km/h
